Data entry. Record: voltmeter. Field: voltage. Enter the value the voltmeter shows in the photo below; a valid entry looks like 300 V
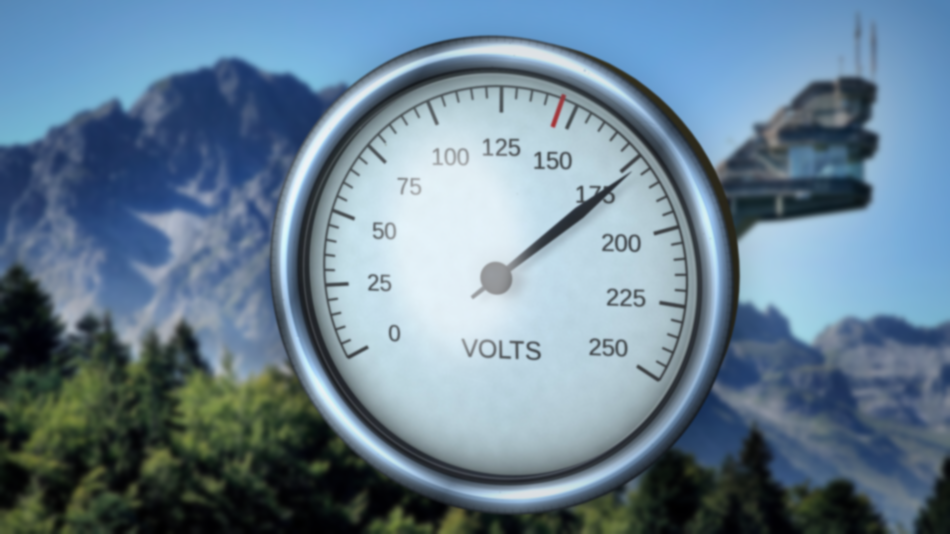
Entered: 177.5 V
